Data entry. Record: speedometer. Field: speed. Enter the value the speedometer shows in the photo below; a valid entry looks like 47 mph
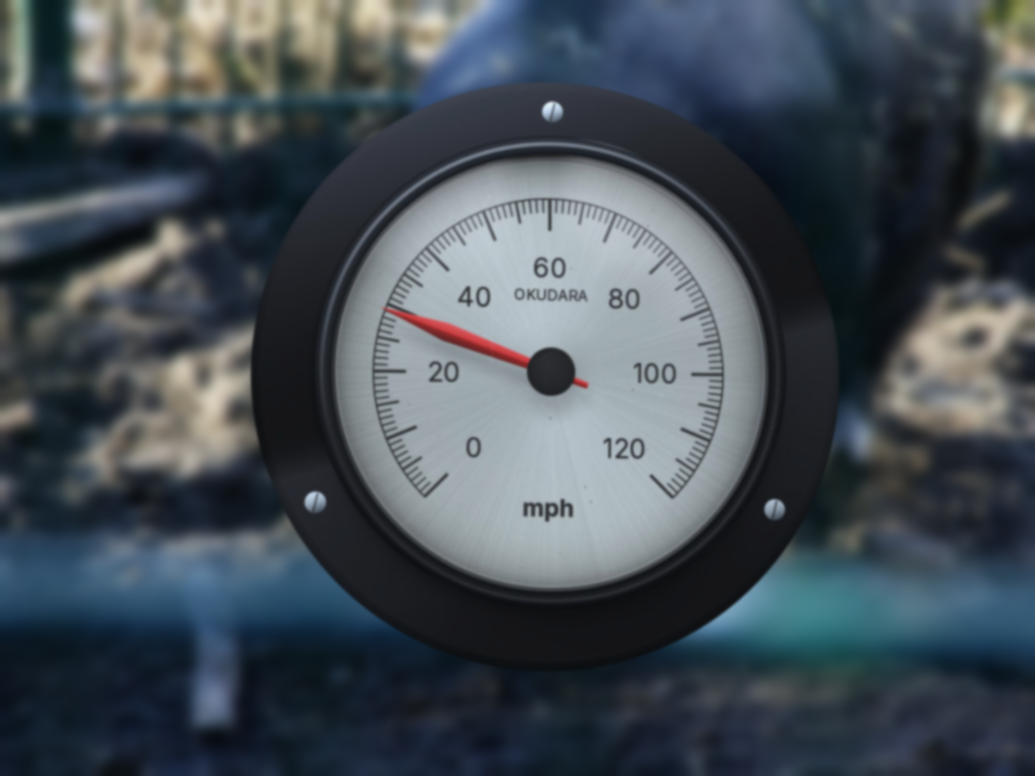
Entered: 29 mph
